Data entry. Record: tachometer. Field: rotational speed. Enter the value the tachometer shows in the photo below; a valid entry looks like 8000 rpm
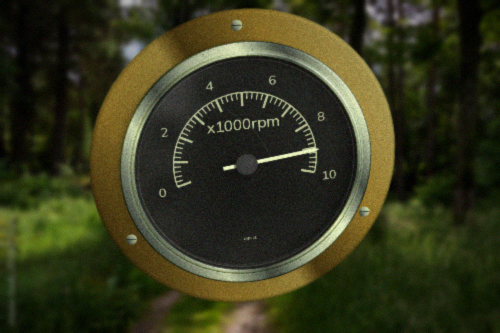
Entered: 9000 rpm
